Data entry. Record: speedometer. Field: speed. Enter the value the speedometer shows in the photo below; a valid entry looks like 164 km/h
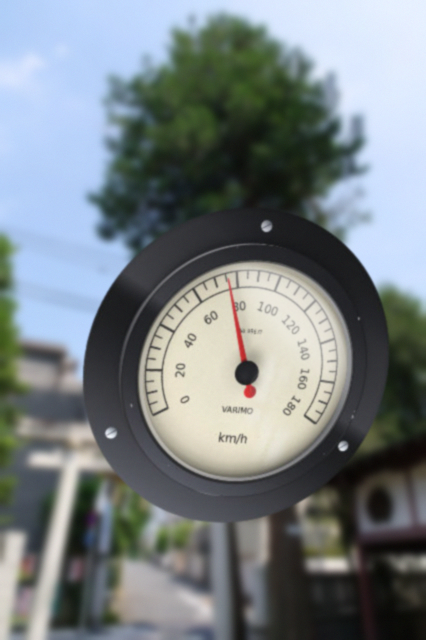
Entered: 75 km/h
